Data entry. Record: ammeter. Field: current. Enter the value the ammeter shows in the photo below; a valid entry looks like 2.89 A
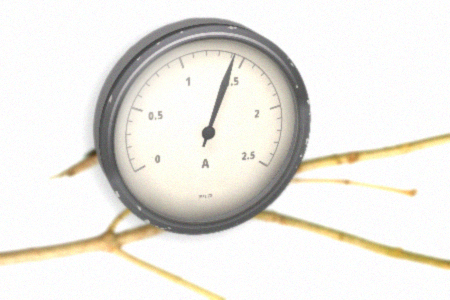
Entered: 1.4 A
